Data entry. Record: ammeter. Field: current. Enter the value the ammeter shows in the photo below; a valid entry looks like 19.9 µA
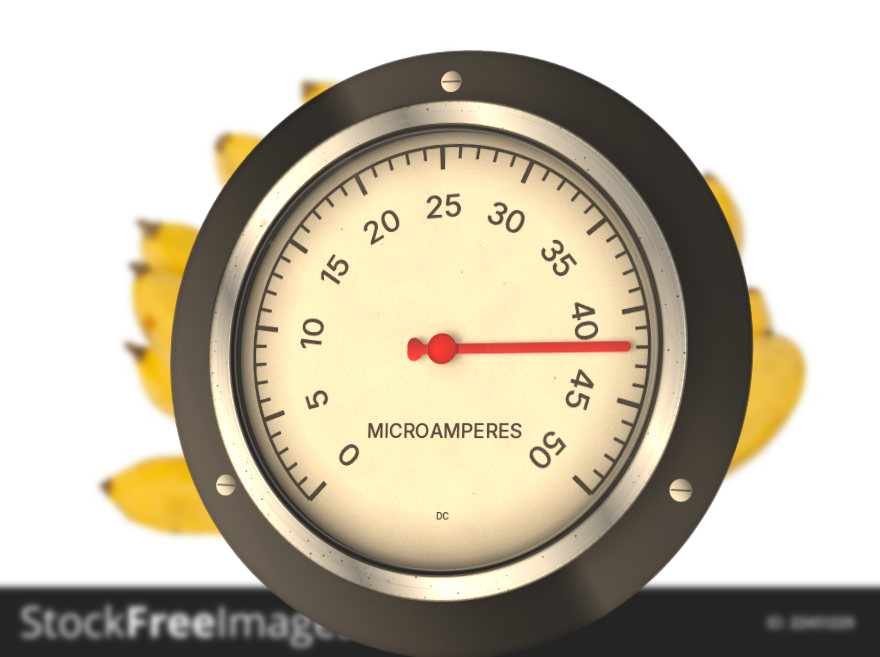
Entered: 42 µA
